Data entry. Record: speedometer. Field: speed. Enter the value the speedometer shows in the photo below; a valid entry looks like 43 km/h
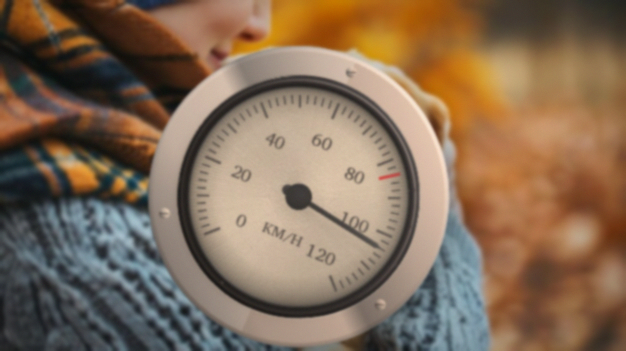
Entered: 104 km/h
